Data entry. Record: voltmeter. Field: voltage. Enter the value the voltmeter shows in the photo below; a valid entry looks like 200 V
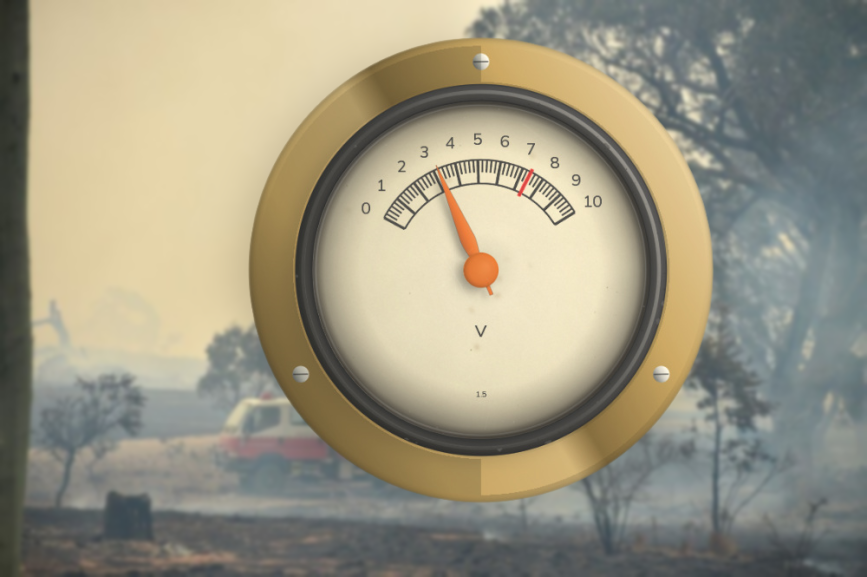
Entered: 3.2 V
